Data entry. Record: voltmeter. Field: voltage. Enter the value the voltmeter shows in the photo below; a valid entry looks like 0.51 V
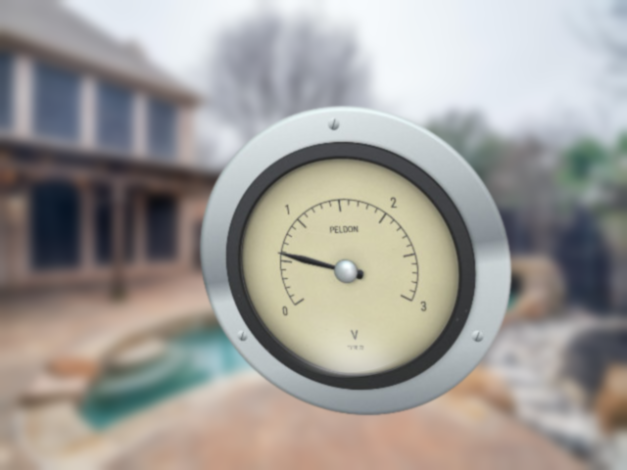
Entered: 0.6 V
